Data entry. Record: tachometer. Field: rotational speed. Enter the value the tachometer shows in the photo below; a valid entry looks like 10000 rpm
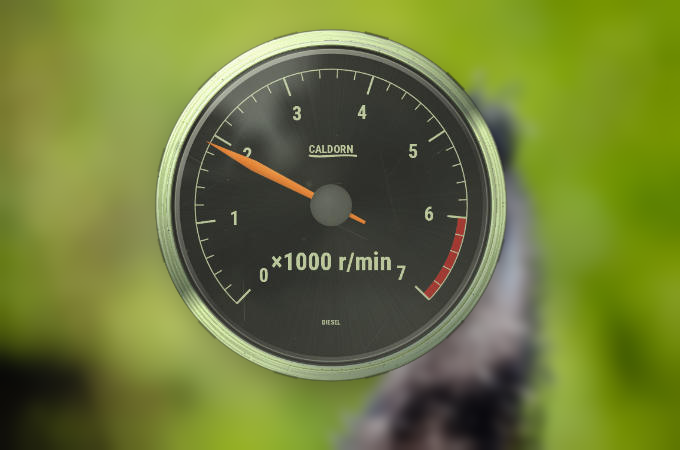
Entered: 1900 rpm
